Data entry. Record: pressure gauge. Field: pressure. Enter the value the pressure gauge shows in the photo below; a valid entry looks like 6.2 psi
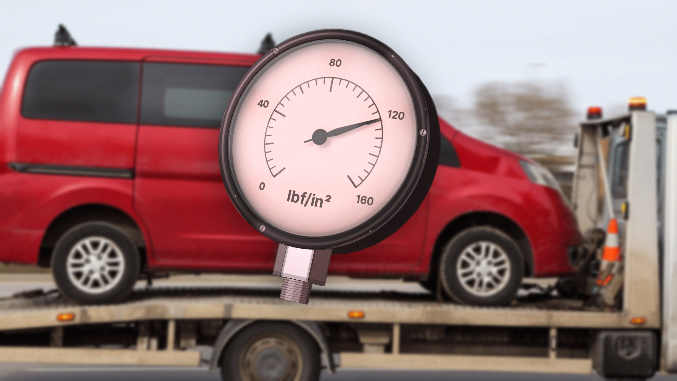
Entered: 120 psi
